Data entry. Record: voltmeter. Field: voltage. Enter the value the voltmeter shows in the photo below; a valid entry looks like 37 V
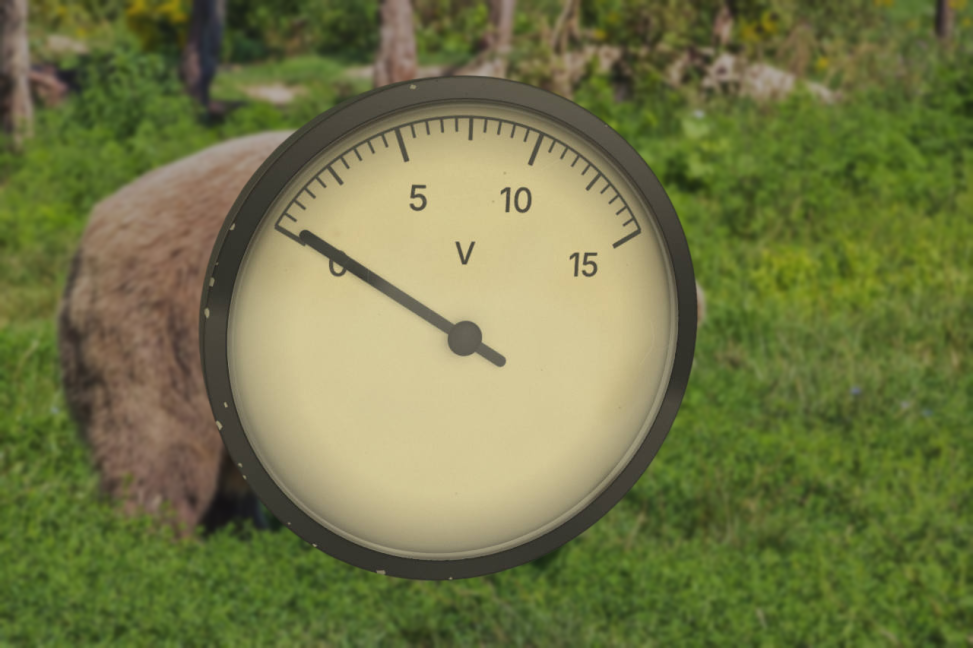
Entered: 0.25 V
